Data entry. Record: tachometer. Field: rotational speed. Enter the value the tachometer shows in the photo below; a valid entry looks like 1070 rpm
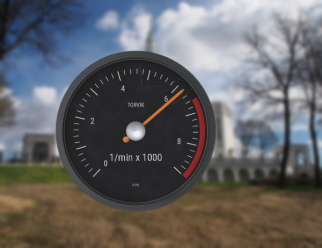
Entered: 6200 rpm
